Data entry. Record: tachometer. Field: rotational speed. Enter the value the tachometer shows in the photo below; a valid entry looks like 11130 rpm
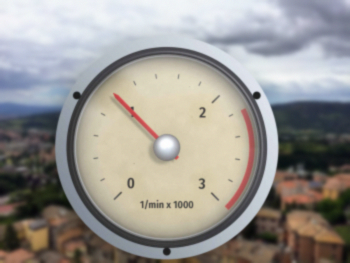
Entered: 1000 rpm
